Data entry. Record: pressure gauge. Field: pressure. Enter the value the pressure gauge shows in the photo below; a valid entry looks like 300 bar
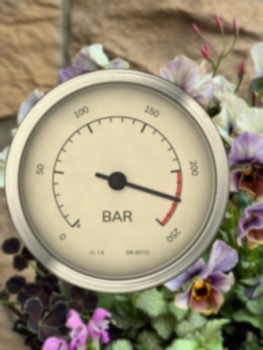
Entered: 225 bar
